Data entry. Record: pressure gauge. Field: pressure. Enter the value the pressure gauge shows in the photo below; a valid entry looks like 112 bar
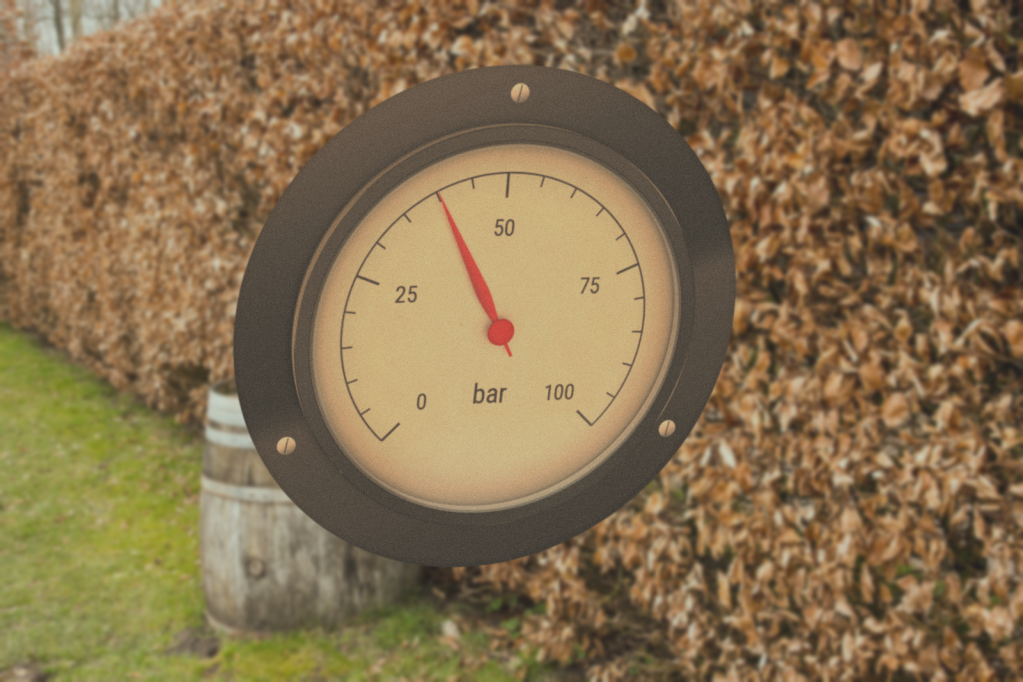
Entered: 40 bar
